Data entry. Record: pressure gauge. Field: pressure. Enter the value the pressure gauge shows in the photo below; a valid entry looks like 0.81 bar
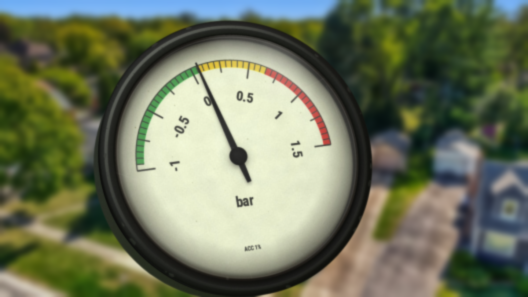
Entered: 0.05 bar
